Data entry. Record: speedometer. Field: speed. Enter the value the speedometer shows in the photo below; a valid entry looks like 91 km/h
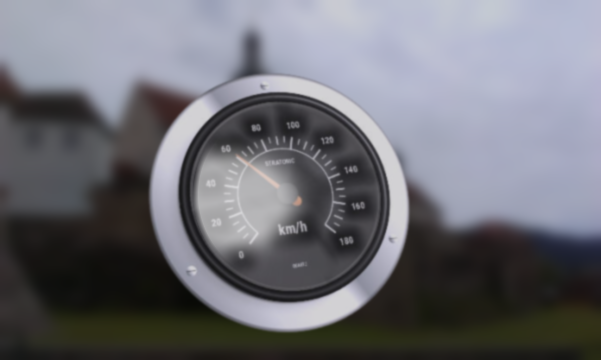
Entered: 60 km/h
